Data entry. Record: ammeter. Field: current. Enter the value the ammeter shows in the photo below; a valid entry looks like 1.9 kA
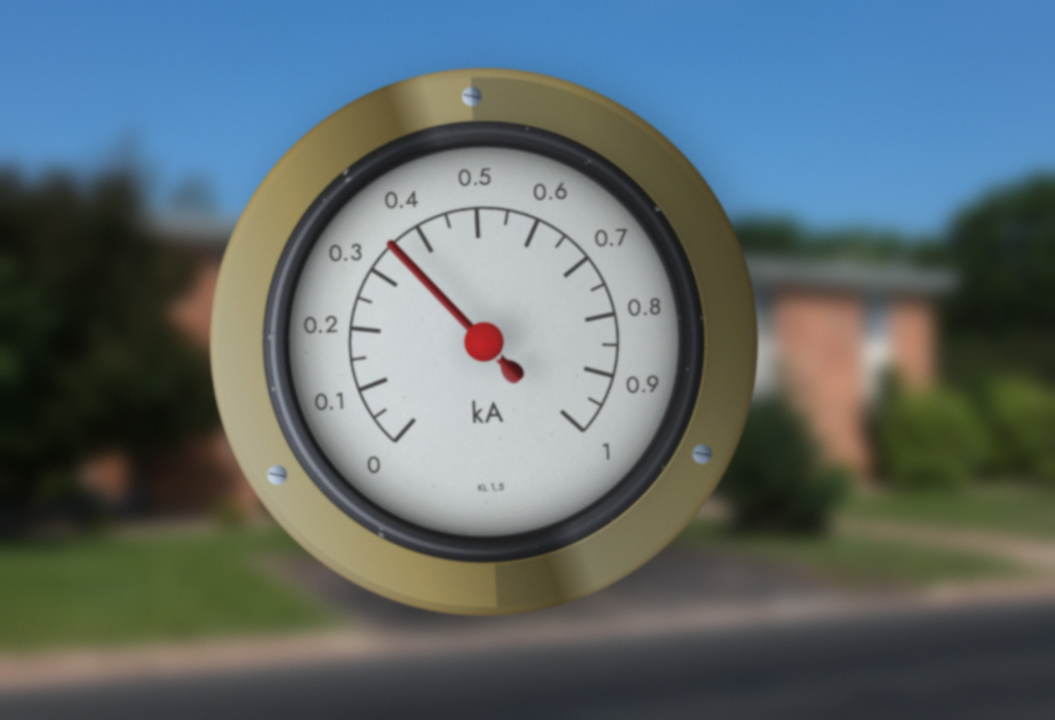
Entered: 0.35 kA
